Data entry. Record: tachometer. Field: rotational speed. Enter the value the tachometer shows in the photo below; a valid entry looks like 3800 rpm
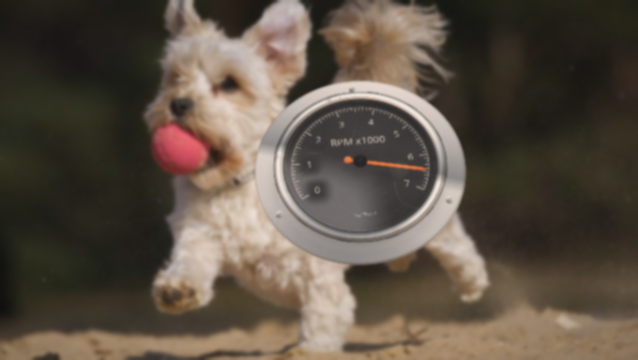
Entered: 6500 rpm
